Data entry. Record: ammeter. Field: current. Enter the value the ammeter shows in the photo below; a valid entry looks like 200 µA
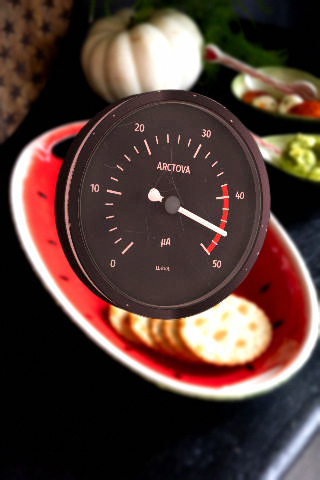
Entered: 46 µA
